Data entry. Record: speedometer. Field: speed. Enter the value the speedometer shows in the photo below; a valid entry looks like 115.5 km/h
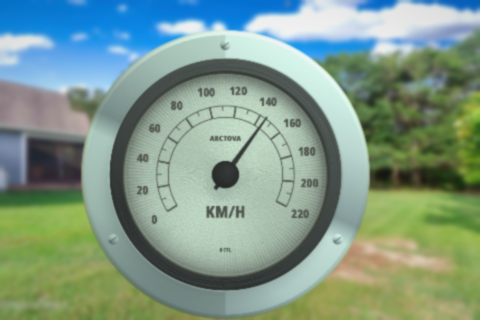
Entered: 145 km/h
